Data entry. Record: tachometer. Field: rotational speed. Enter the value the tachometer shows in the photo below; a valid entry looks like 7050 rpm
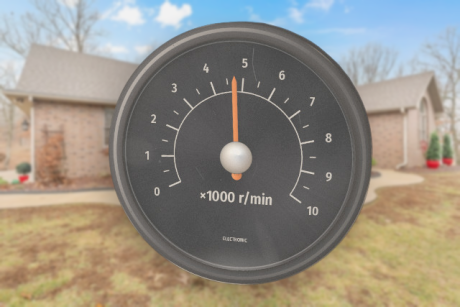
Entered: 4750 rpm
